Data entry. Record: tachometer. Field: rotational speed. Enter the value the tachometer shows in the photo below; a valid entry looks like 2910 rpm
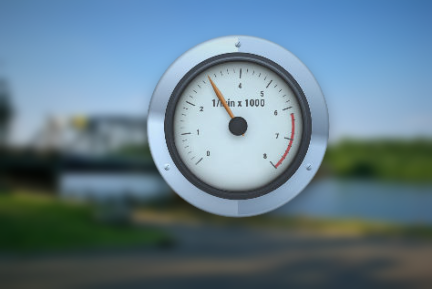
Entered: 3000 rpm
